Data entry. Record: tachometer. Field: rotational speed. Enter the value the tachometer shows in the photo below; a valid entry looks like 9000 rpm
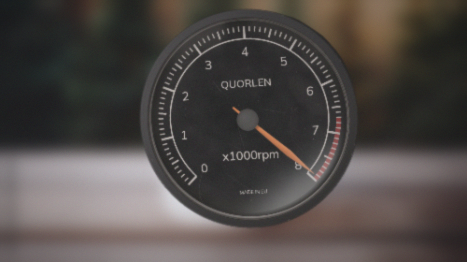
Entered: 7900 rpm
